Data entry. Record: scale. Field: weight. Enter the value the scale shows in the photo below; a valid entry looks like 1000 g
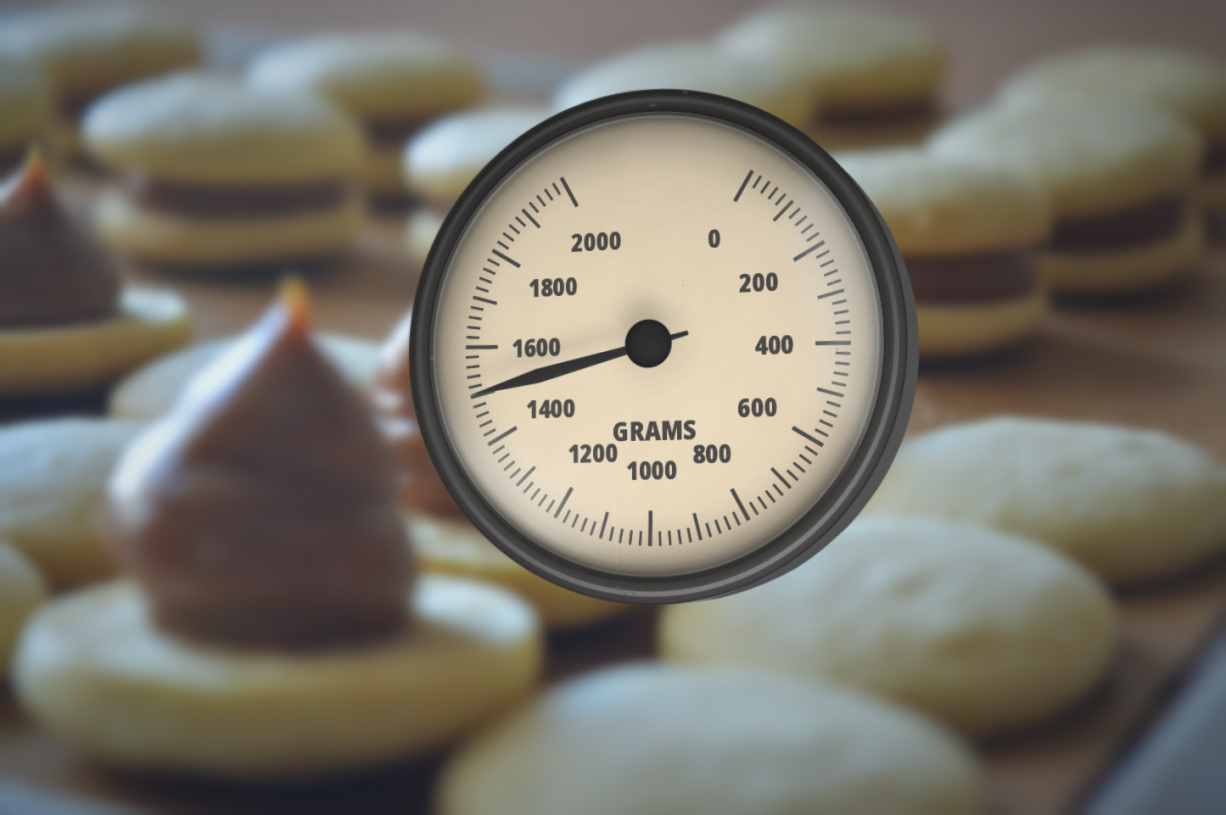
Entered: 1500 g
